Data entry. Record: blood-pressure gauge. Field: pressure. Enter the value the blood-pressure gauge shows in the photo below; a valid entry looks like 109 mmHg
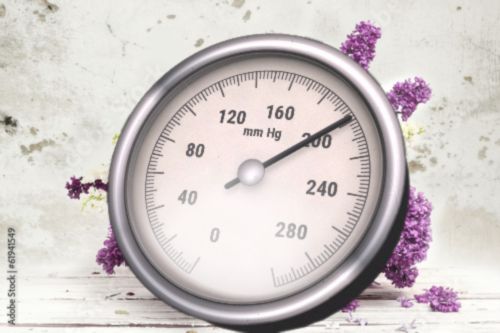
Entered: 200 mmHg
